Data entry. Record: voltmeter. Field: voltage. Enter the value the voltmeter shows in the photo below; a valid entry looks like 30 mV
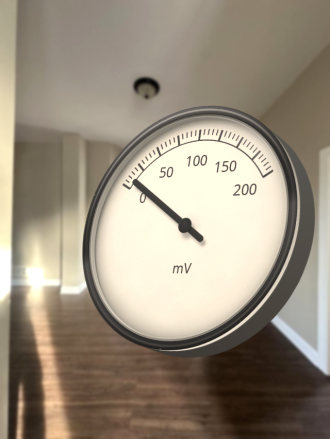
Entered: 10 mV
